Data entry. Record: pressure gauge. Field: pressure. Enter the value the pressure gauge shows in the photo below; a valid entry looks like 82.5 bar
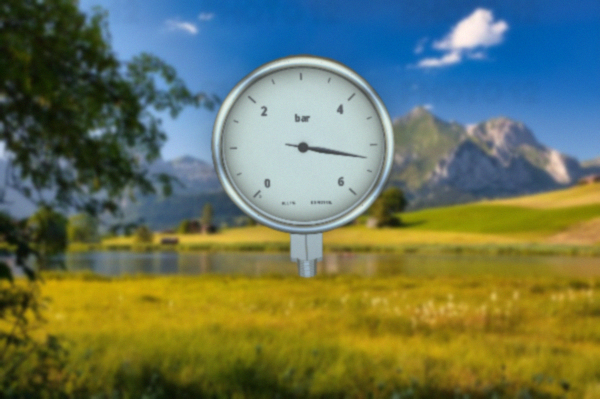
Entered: 5.25 bar
